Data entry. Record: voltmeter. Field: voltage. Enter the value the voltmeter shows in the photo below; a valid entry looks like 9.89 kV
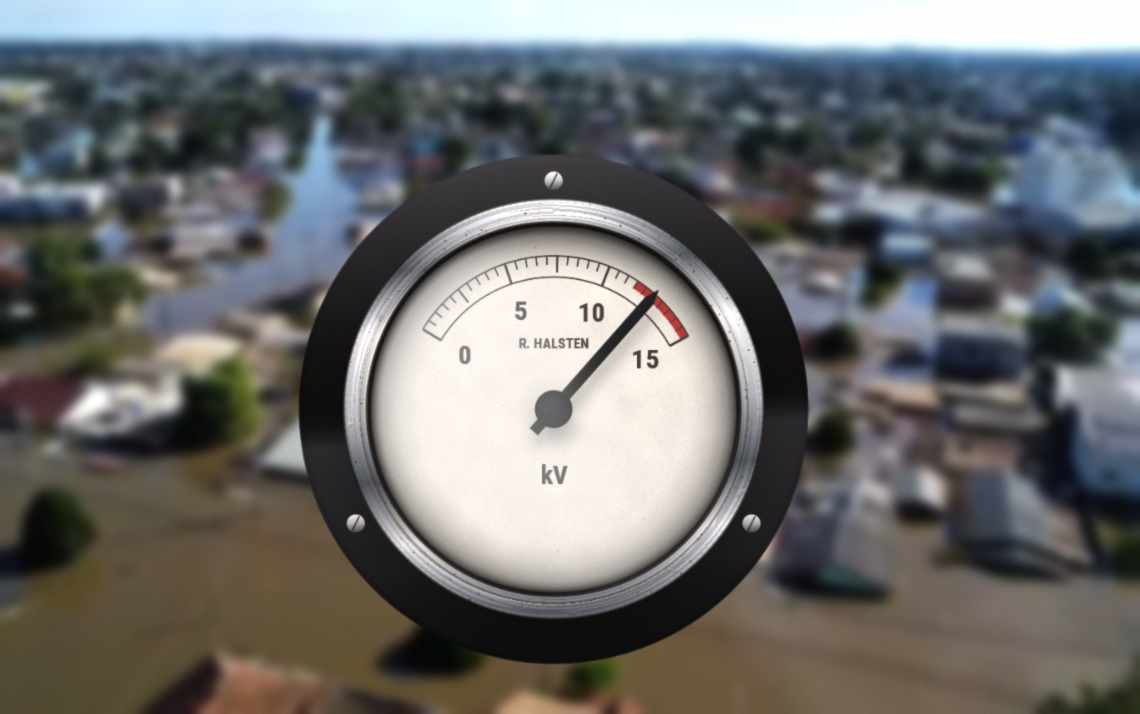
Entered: 12.5 kV
